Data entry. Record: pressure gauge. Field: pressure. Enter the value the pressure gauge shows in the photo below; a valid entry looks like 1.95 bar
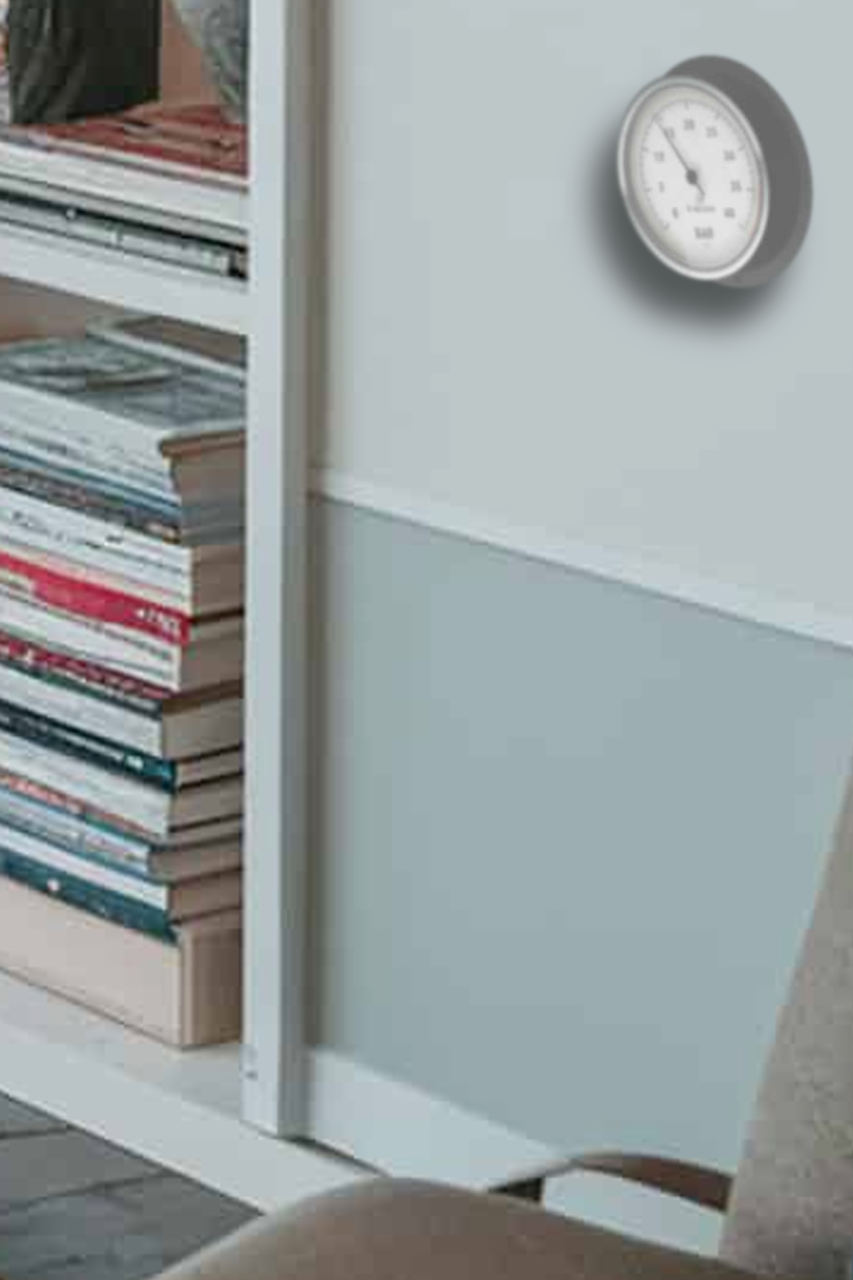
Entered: 15 bar
